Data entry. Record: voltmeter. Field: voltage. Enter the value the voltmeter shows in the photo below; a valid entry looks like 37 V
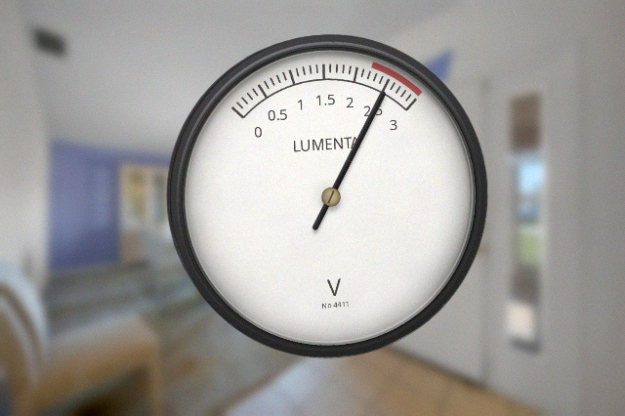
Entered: 2.5 V
